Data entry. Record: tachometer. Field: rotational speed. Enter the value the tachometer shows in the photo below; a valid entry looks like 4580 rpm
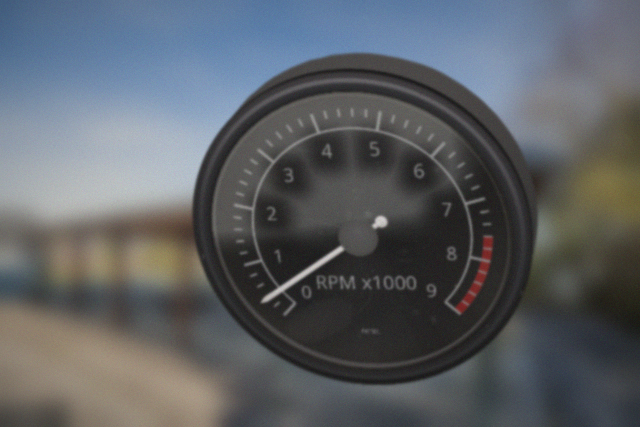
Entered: 400 rpm
